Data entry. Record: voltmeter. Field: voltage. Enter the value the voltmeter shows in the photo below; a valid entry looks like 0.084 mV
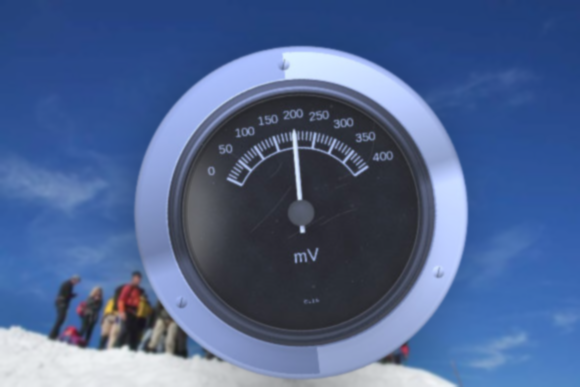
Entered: 200 mV
